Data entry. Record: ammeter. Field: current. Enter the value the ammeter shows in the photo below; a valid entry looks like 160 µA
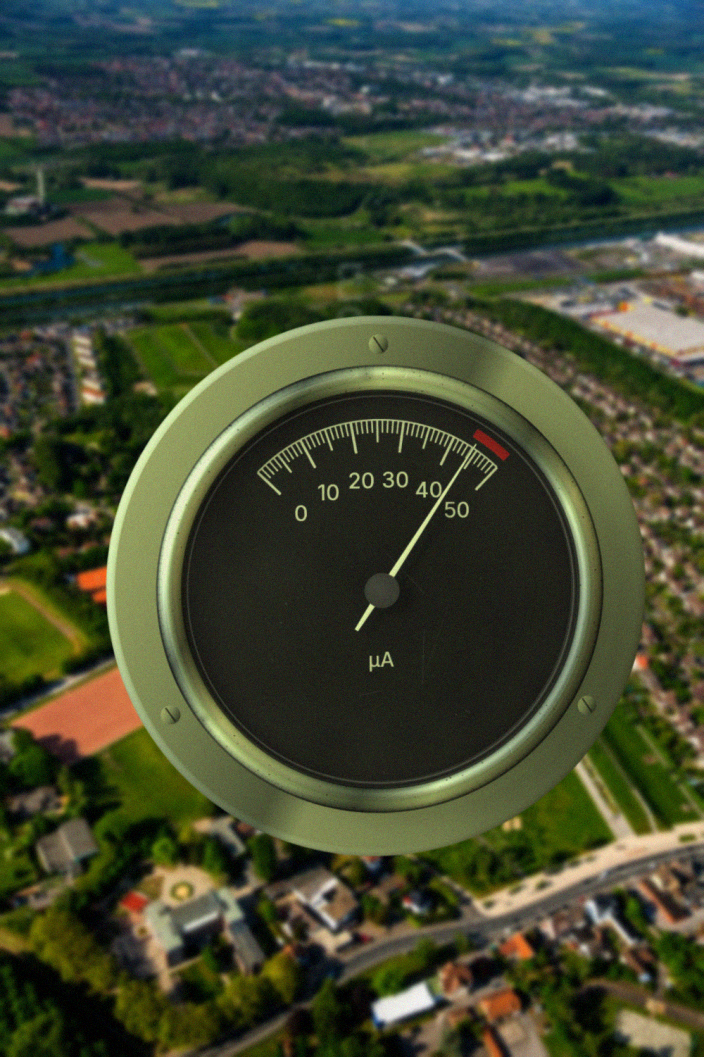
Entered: 44 µA
